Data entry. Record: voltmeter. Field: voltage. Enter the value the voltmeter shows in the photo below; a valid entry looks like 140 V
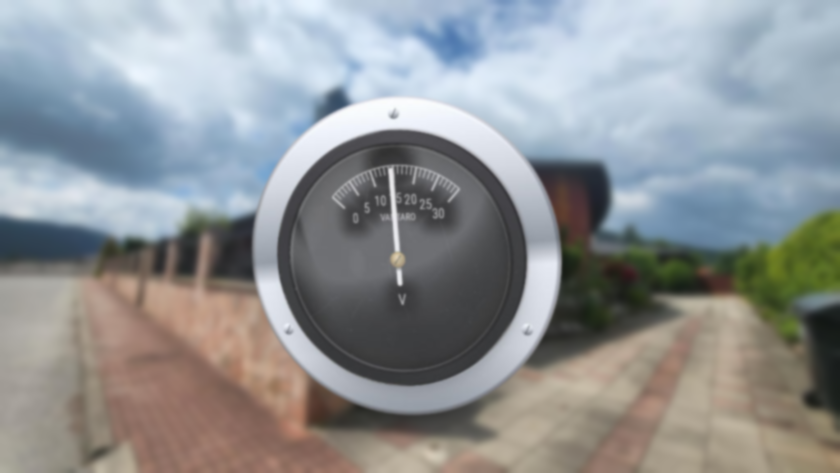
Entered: 15 V
